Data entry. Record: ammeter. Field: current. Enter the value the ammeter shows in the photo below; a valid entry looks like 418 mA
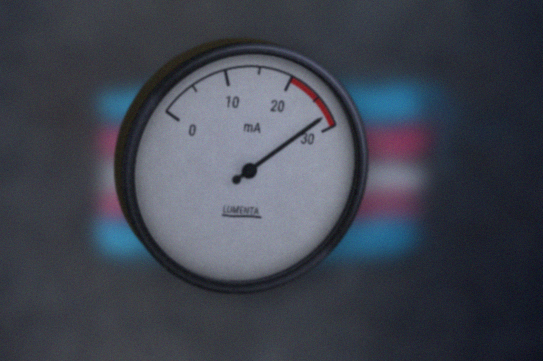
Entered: 27.5 mA
